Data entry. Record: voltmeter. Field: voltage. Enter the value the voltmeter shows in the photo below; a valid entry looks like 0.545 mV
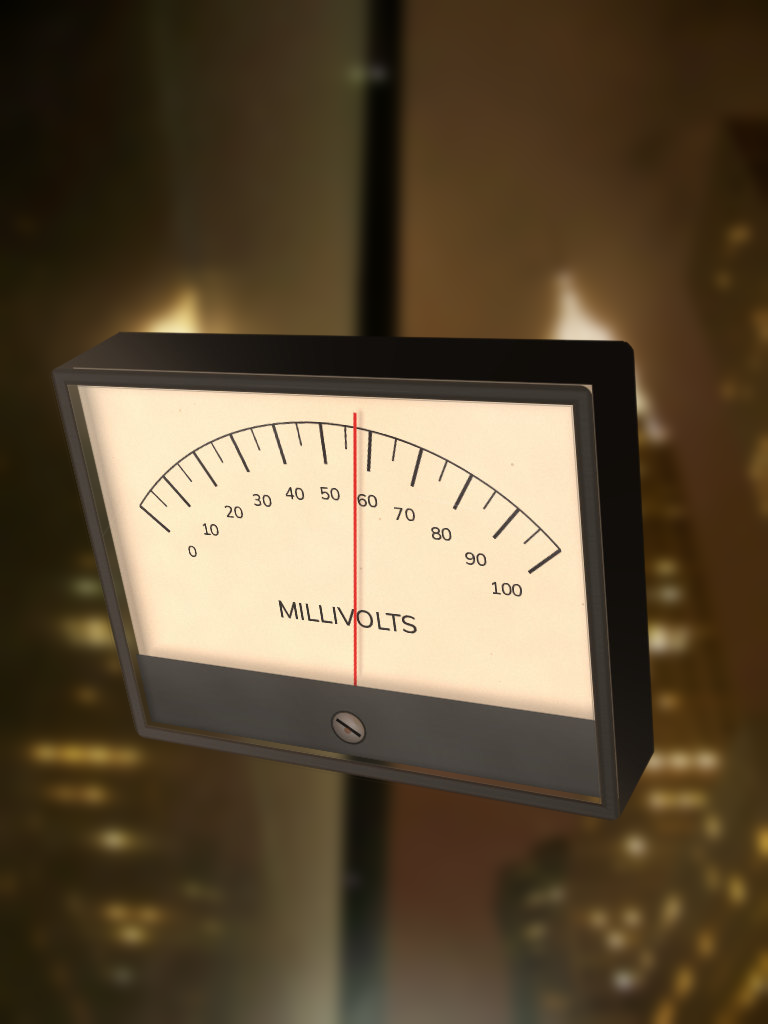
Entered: 57.5 mV
